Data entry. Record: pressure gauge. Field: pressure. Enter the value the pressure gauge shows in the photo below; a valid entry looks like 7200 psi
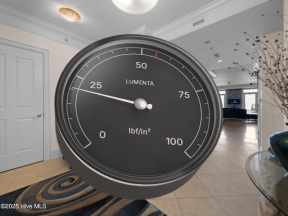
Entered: 20 psi
